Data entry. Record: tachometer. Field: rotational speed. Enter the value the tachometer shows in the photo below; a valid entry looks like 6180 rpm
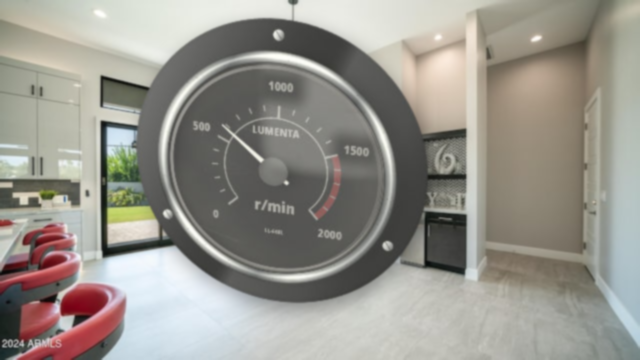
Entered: 600 rpm
